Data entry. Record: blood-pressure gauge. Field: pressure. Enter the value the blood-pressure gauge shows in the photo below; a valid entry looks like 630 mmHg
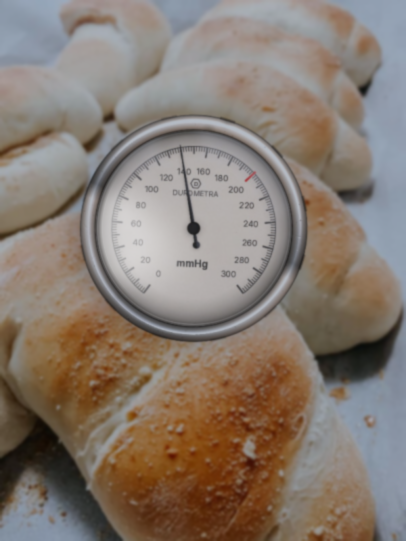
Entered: 140 mmHg
